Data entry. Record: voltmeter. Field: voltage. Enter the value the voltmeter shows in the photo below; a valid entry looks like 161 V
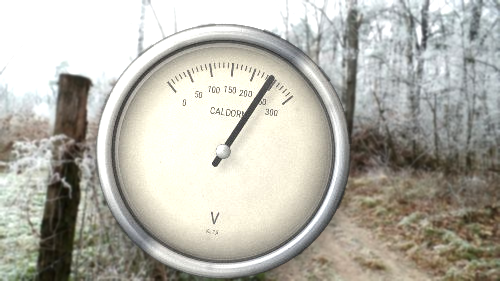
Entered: 240 V
